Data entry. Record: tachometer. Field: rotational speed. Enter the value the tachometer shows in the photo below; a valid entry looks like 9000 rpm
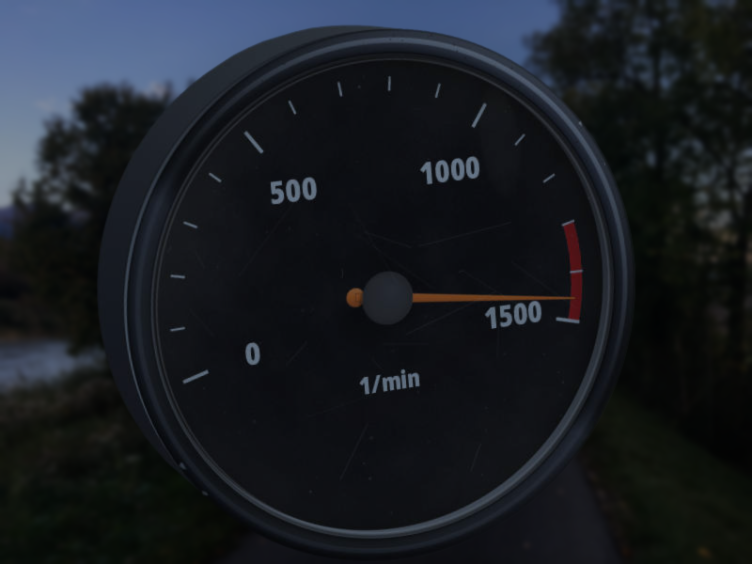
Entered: 1450 rpm
